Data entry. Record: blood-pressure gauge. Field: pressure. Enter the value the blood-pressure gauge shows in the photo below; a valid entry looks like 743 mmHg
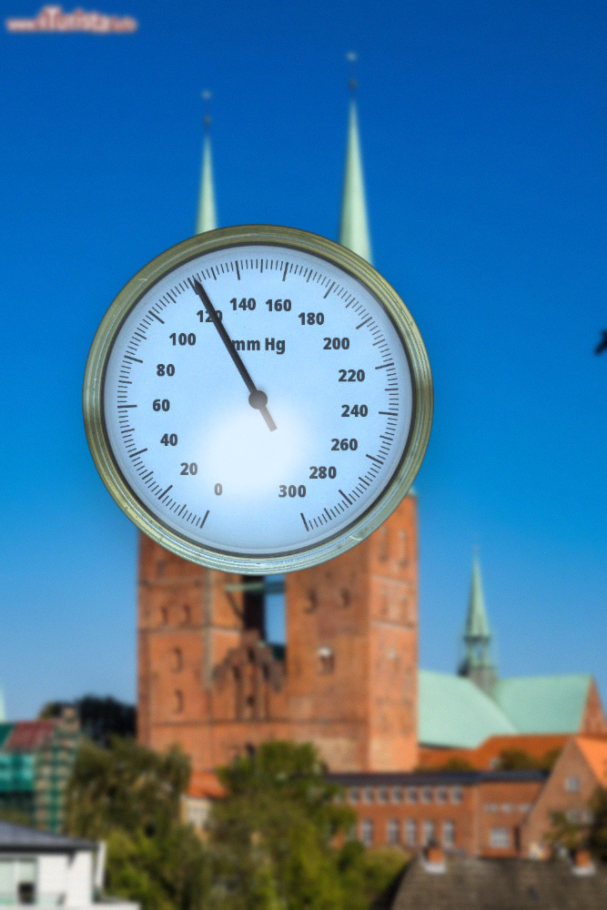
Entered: 122 mmHg
